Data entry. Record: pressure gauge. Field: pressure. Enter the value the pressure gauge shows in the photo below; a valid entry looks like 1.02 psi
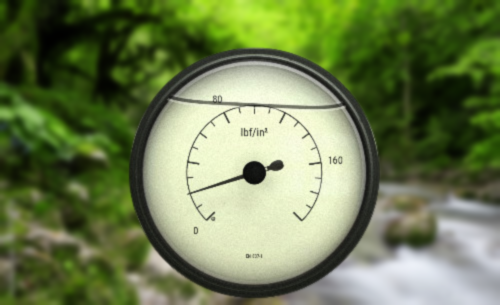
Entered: 20 psi
